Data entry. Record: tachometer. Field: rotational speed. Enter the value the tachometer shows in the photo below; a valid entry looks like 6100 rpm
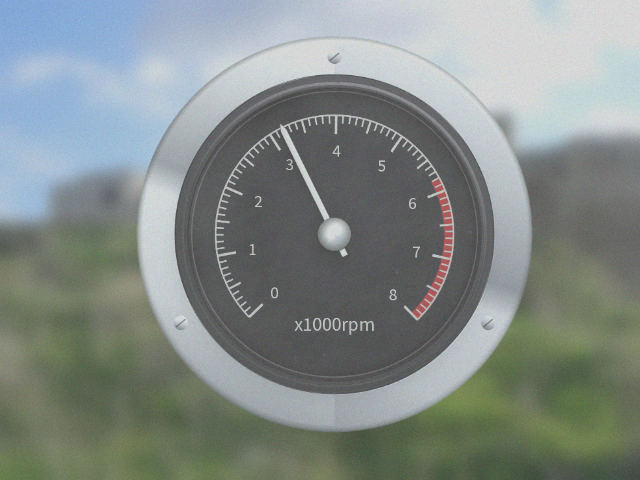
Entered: 3200 rpm
